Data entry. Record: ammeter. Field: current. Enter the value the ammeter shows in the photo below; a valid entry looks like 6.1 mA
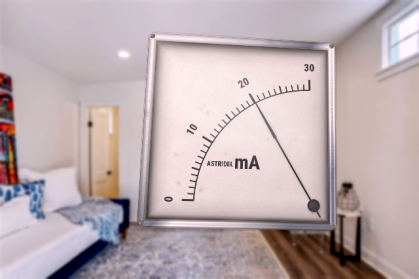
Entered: 20 mA
